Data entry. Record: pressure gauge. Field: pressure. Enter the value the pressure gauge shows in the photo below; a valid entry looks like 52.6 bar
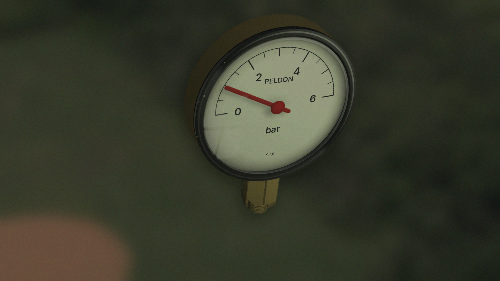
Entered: 1 bar
